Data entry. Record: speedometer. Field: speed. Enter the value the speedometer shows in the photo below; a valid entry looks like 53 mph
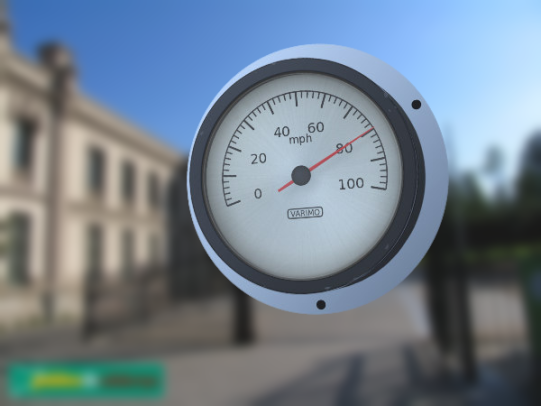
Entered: 80 mph
